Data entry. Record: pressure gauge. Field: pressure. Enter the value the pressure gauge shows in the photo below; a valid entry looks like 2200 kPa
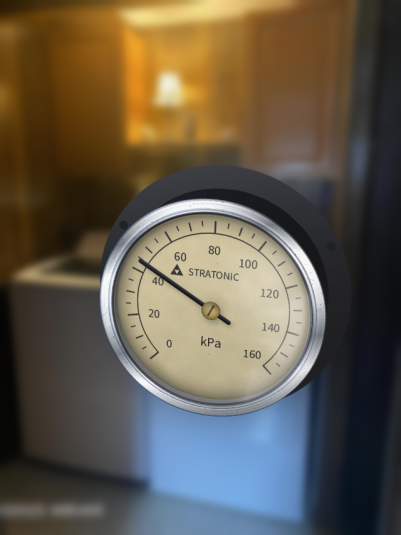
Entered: 45 kPa
